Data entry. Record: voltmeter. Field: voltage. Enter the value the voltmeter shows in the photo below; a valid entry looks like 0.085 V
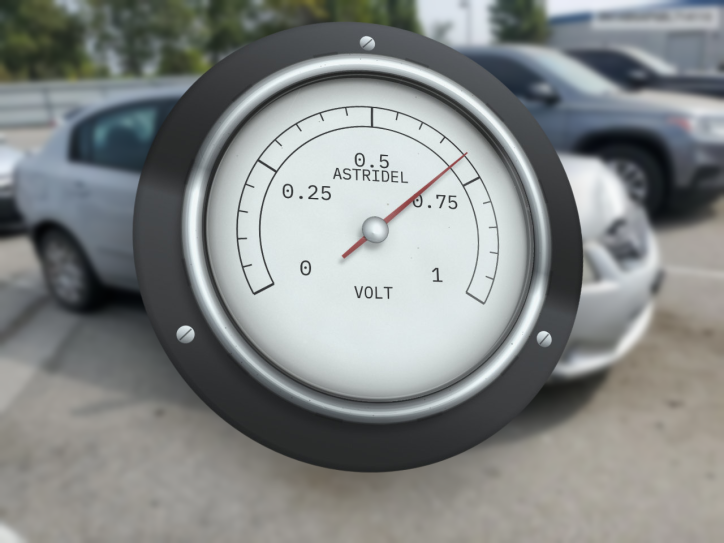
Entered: 0.7 V
